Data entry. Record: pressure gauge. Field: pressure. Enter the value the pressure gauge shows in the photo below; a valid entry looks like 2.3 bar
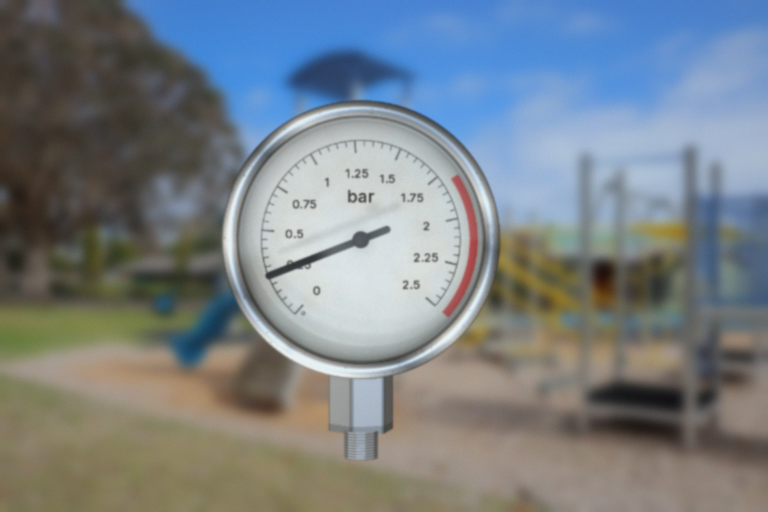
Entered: 0.25 bar
